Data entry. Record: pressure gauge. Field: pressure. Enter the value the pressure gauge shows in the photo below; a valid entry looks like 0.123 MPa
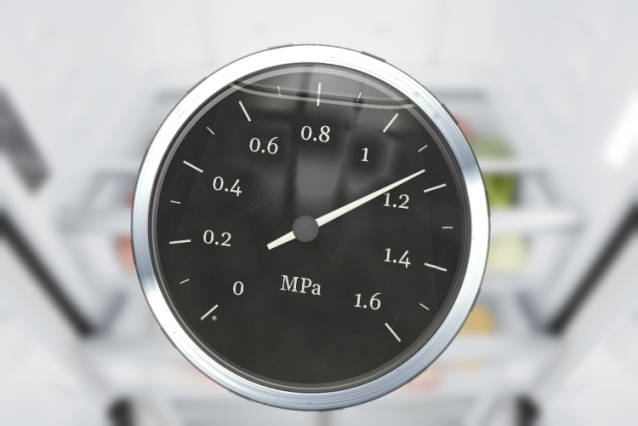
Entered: 1.15 MPa
